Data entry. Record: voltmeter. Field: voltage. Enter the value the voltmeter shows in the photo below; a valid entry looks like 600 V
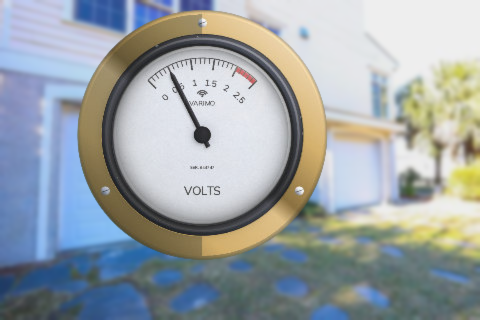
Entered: 0.5 V
